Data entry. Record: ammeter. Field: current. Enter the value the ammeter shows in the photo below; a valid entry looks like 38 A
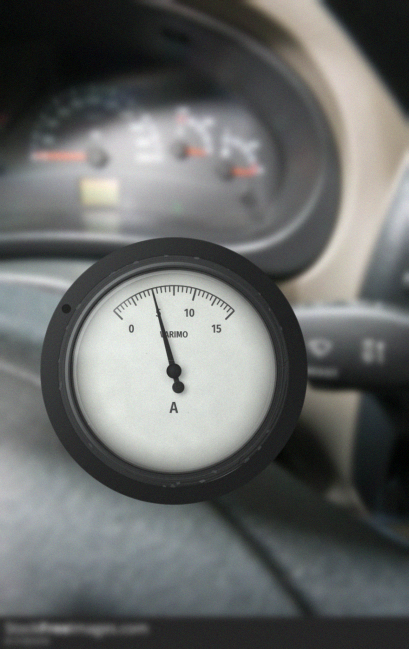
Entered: 5 A
